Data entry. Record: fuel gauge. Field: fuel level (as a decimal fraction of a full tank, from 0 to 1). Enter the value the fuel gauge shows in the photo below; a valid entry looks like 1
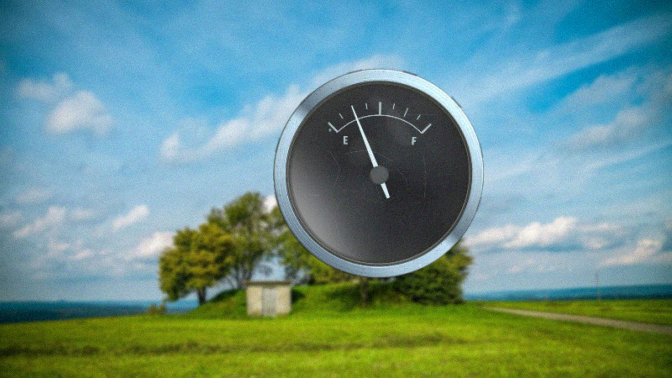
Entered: 0.25
